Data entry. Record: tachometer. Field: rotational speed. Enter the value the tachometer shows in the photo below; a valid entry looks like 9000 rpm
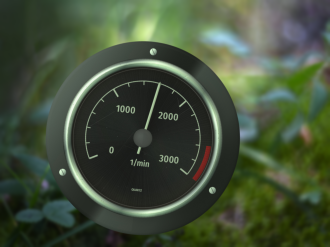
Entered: 1600 rpm
